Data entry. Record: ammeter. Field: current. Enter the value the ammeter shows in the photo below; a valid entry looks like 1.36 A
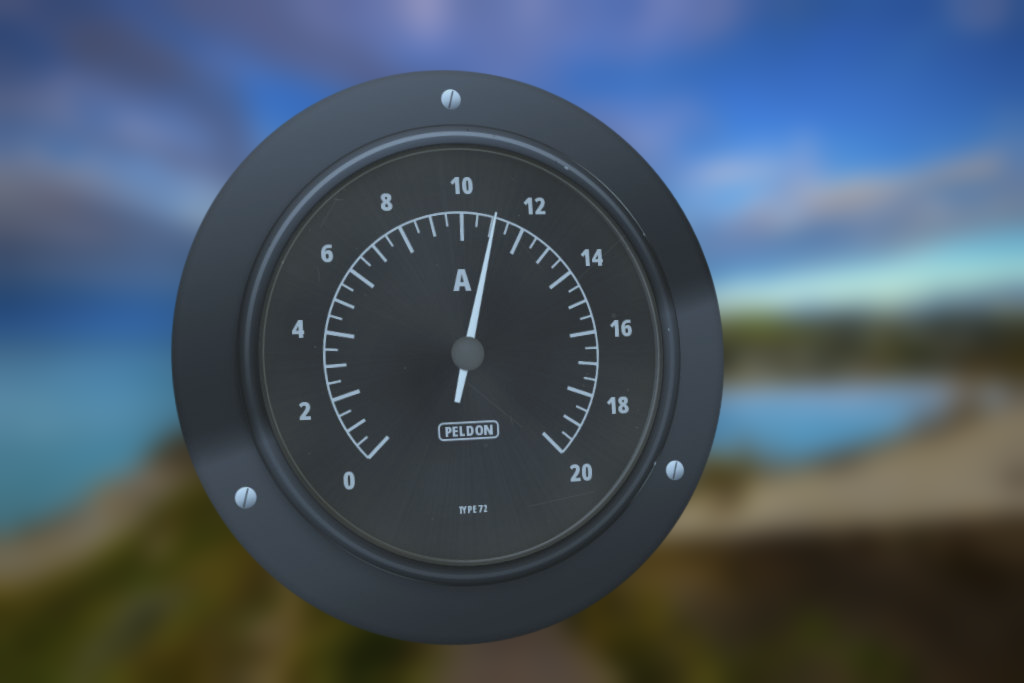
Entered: 11 A
